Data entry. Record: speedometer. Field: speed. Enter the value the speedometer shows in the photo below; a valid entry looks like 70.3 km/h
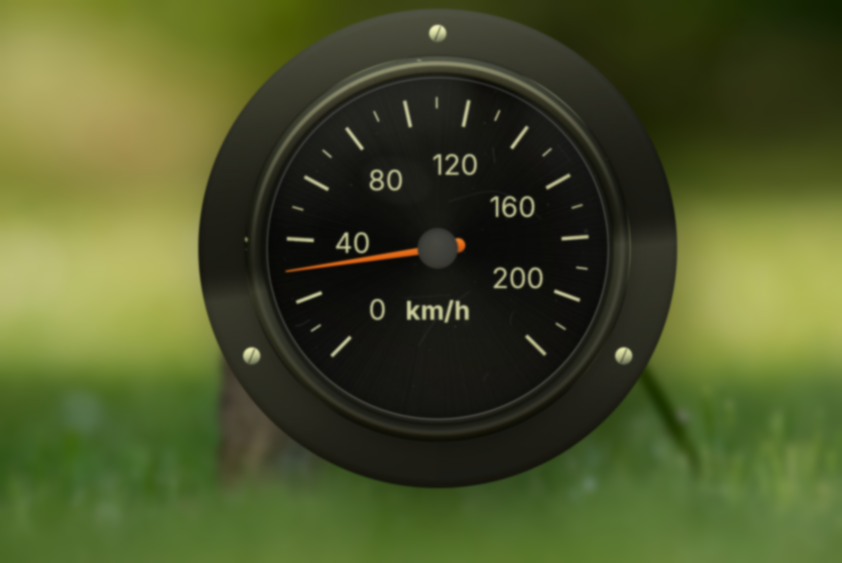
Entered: 30 km/h
